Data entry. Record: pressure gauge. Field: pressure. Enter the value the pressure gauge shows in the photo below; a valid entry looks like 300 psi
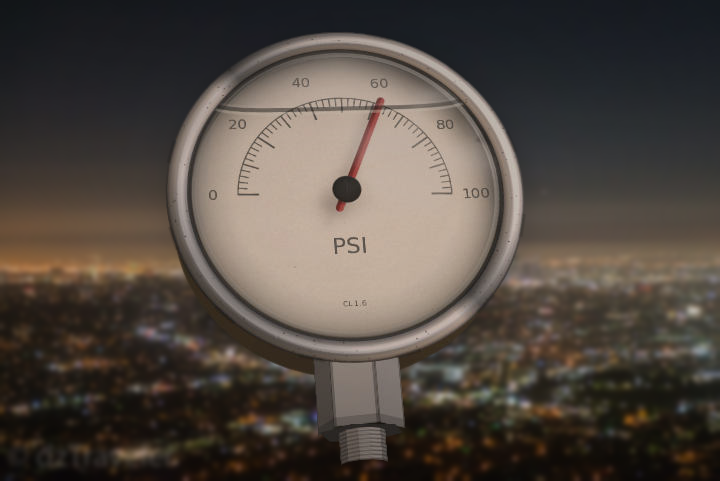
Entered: 62 psi
